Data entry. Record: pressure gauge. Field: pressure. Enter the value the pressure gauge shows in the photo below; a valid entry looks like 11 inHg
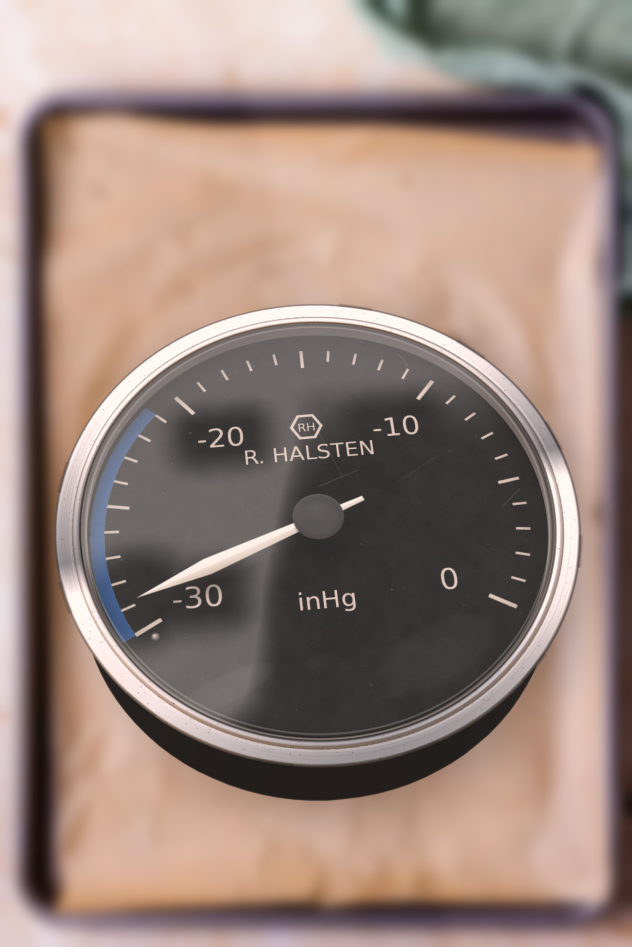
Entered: -29 inHg
